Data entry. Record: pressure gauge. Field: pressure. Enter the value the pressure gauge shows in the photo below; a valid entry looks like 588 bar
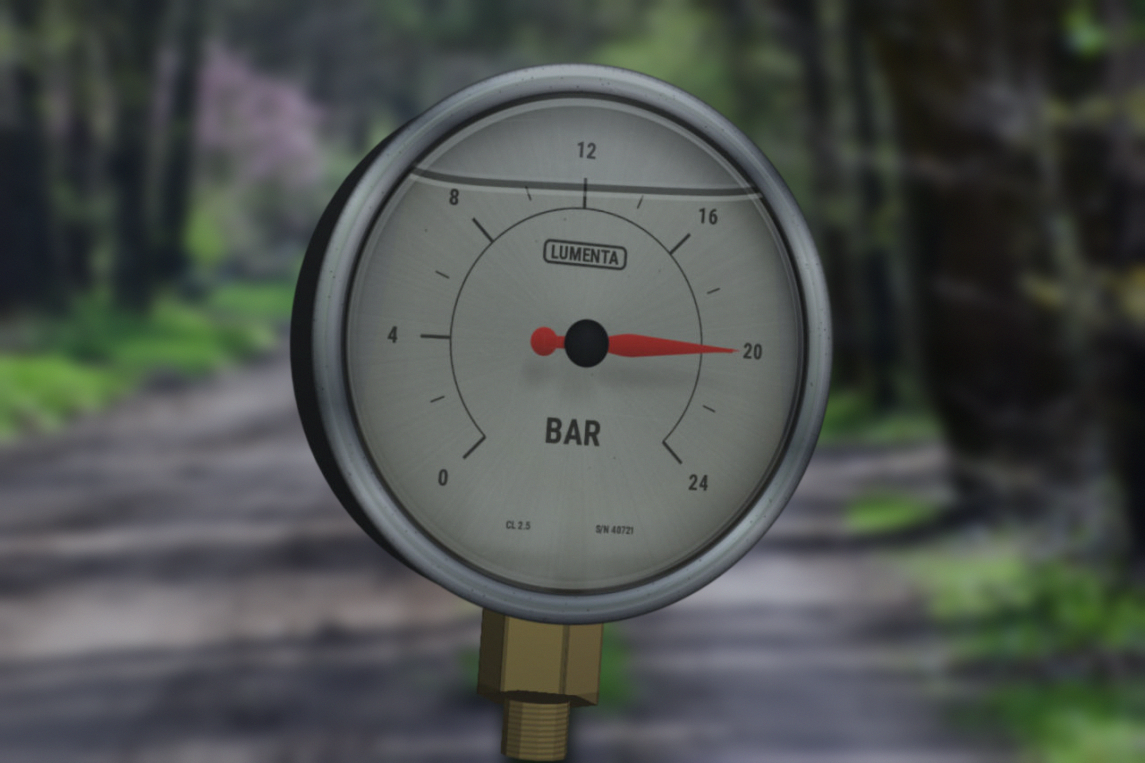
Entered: 20 bar
